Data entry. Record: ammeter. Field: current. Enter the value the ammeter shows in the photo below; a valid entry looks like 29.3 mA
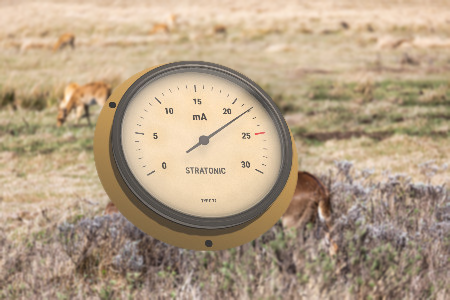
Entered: 22 mA
